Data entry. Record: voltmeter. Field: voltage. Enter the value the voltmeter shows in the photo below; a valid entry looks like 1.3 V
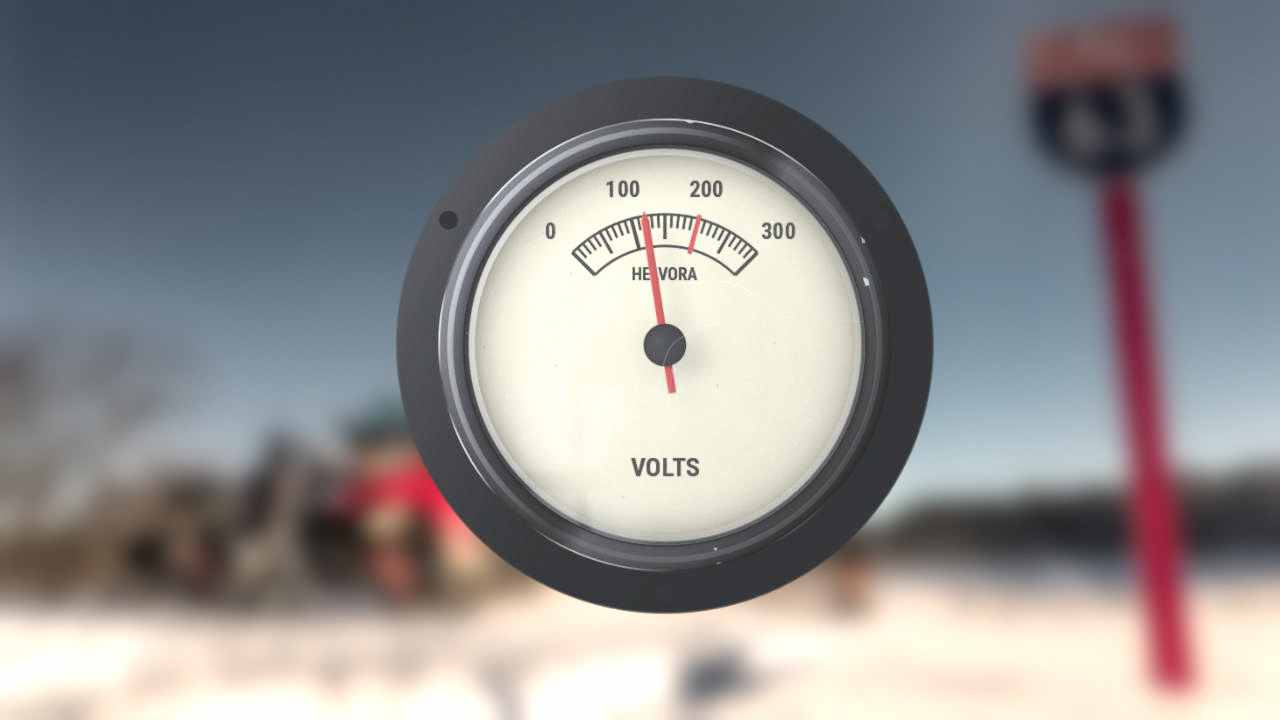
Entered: 120 V
